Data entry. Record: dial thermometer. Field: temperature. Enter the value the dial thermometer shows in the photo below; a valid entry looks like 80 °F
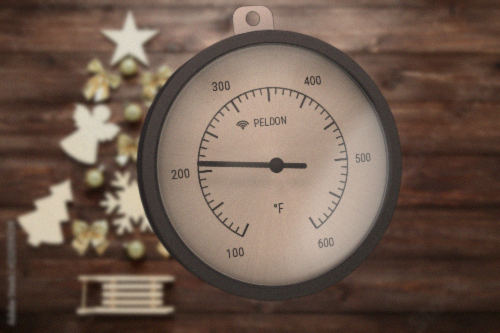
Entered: 210 °F
